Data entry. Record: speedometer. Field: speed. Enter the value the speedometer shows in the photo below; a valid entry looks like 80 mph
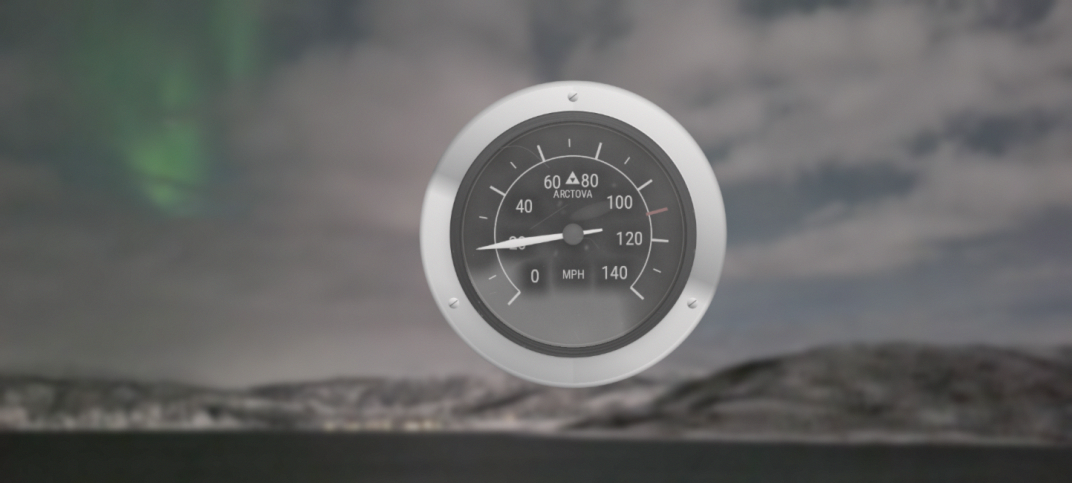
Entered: 20 mph
